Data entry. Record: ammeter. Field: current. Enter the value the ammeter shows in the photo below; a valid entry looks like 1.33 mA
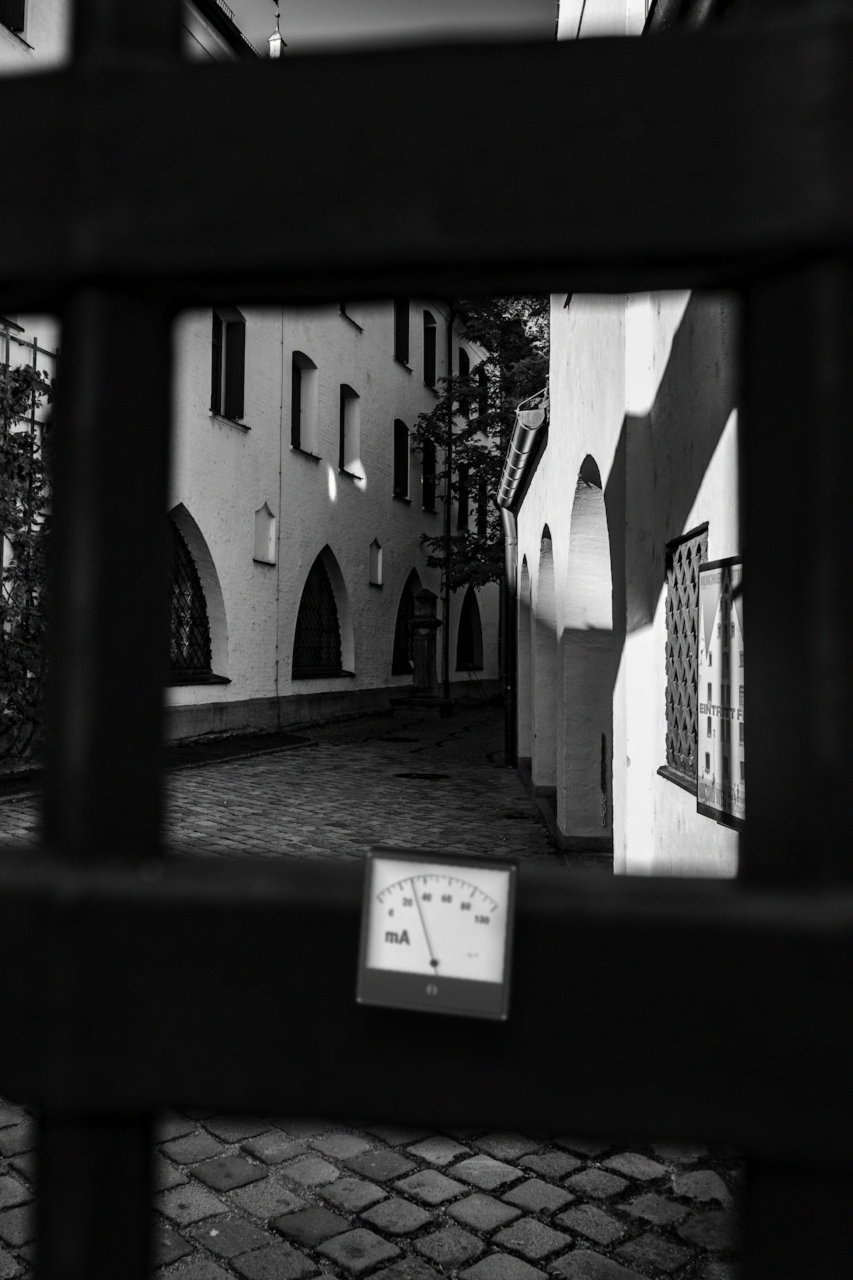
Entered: 30 mA
